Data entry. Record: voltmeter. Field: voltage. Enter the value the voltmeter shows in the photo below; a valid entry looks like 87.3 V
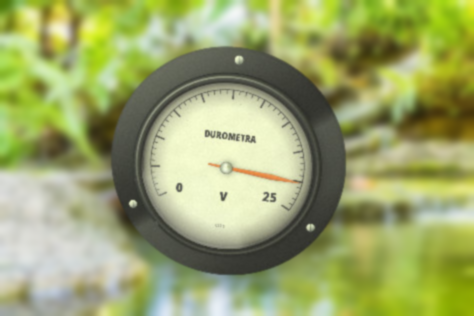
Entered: 22.5 V
